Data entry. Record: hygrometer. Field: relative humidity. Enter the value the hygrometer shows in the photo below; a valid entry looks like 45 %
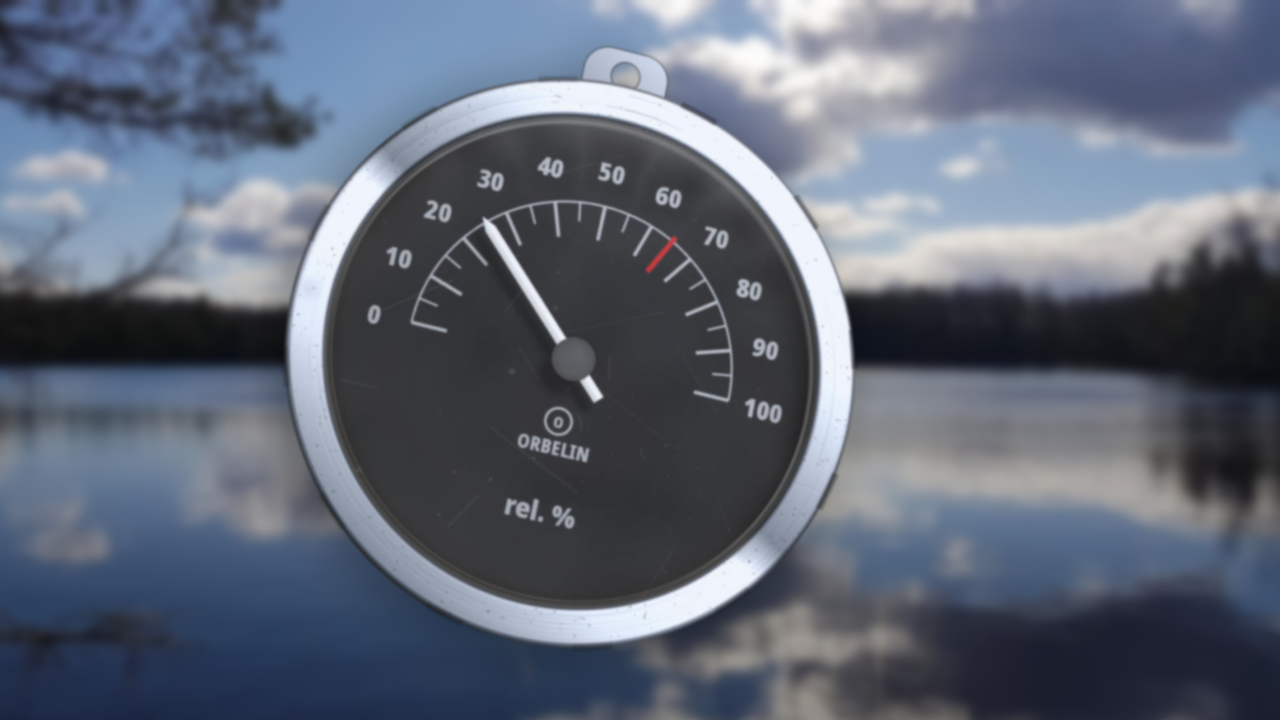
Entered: 25 %
